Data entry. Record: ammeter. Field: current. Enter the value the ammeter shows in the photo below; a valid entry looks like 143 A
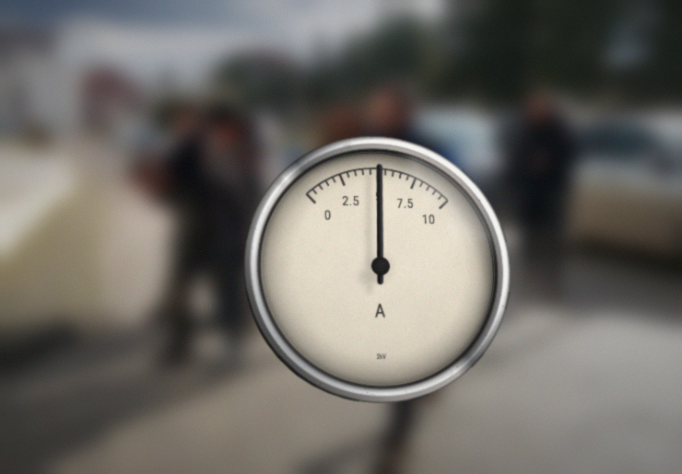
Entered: 5 A
